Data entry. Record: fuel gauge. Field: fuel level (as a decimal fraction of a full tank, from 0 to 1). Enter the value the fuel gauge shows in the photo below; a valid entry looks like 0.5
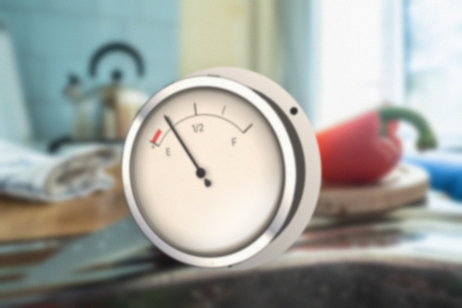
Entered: 0.25
